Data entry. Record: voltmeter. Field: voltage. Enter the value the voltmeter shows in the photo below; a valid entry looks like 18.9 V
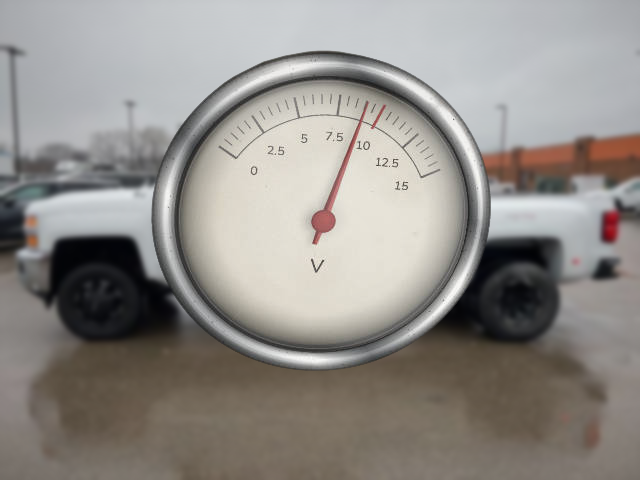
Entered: 9 V
